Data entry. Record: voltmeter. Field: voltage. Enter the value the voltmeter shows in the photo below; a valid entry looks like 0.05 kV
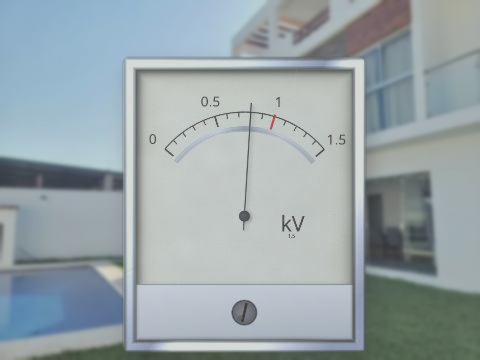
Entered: 0.8 kV
